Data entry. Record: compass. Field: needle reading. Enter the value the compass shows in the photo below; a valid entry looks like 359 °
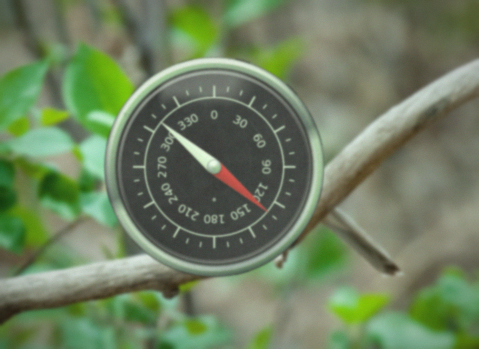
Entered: 130 °
